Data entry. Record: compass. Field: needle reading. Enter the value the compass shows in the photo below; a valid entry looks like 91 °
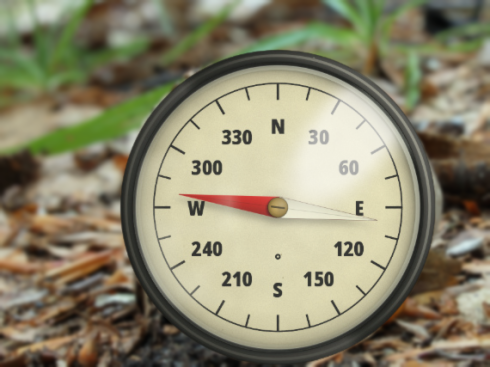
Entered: 277.5 °
